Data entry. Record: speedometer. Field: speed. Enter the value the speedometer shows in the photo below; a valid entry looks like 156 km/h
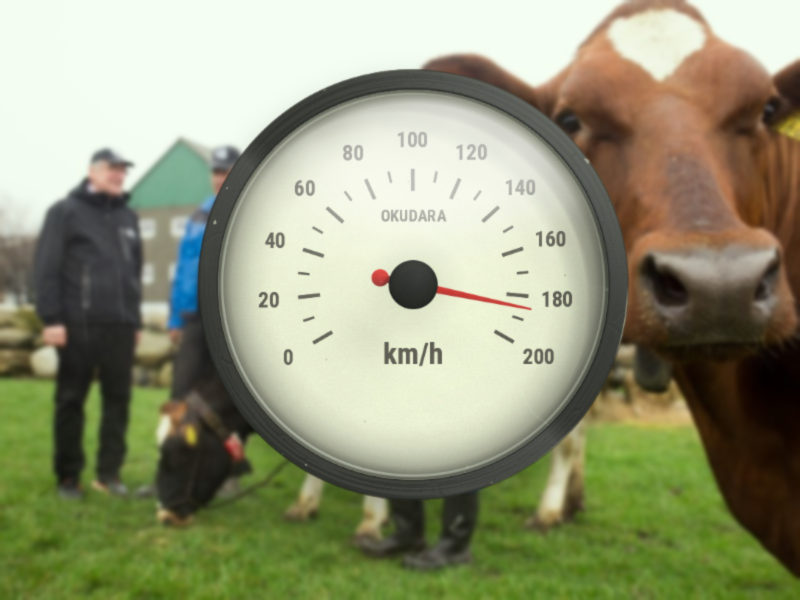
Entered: 185 km/h
